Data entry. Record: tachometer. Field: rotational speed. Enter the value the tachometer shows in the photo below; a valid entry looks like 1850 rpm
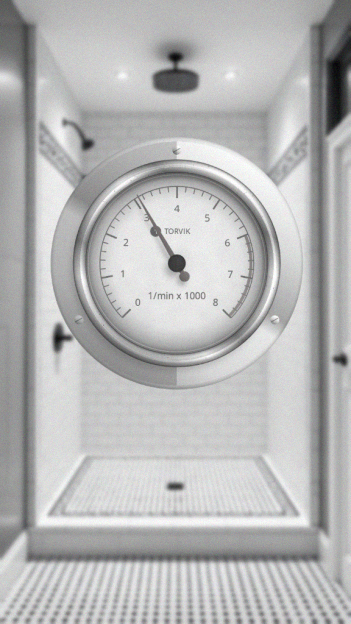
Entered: 3100 rpm
